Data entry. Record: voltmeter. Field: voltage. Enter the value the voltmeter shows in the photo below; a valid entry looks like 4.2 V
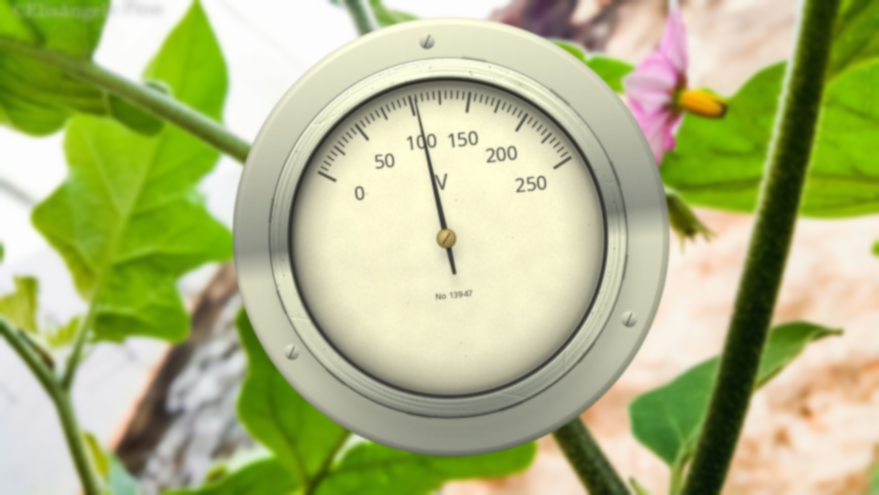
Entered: 105 V
